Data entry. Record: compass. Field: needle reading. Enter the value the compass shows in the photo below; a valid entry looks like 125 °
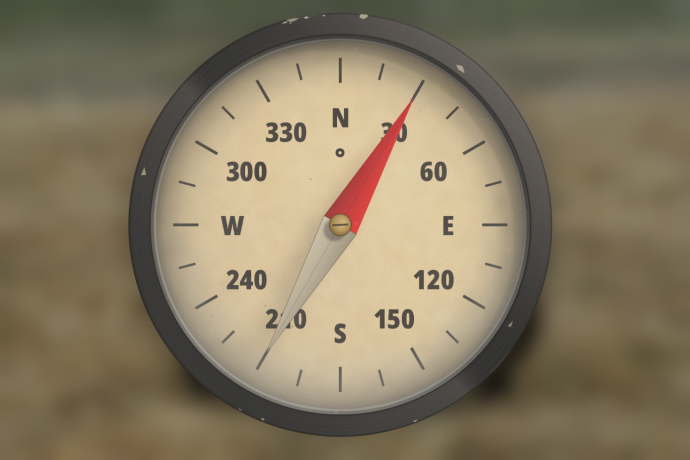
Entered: 30 °
